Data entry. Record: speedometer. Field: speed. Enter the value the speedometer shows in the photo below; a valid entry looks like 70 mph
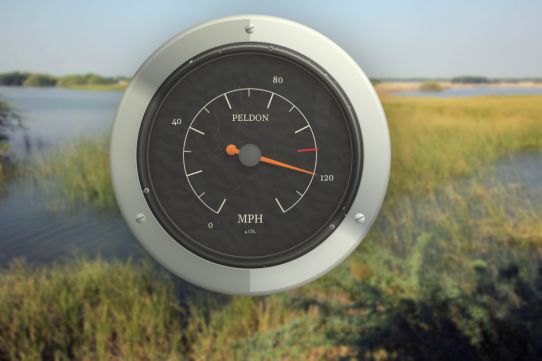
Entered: 120 mph
